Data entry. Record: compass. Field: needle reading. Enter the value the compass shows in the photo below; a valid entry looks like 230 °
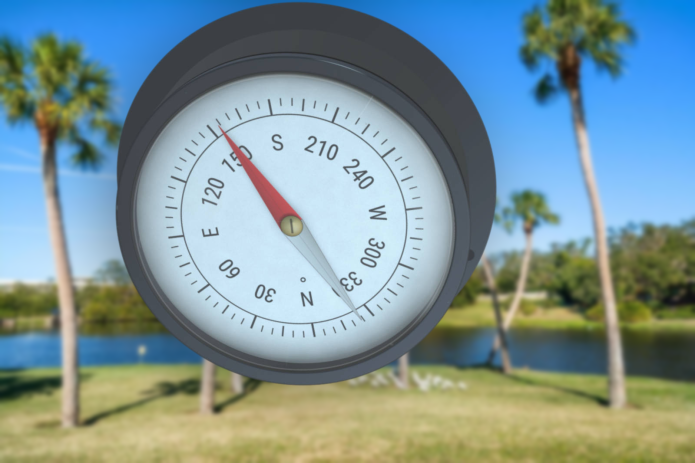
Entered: 155 °
